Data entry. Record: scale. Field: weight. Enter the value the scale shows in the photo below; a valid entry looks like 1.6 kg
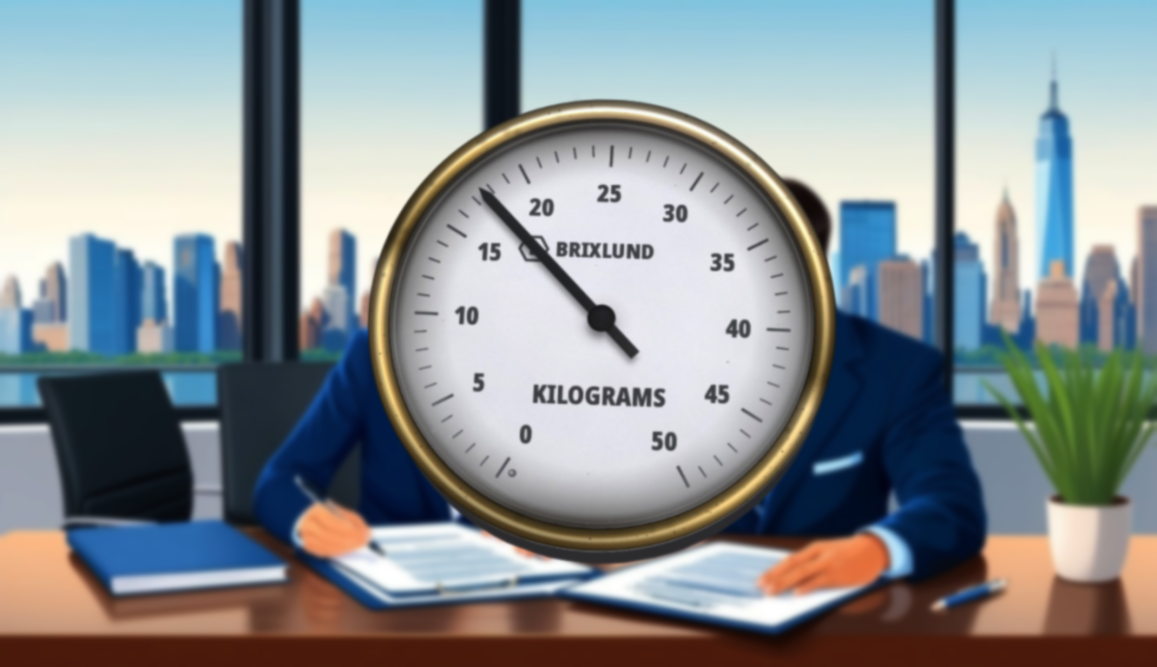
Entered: 17.5 kg
